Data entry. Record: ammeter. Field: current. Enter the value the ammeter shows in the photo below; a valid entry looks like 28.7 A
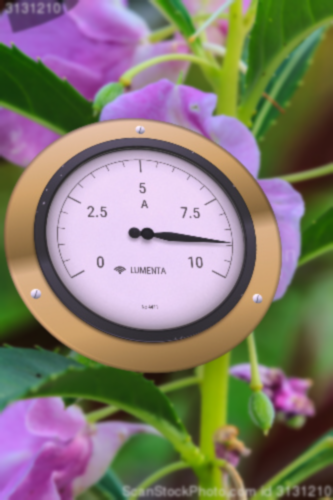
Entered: 9 A
